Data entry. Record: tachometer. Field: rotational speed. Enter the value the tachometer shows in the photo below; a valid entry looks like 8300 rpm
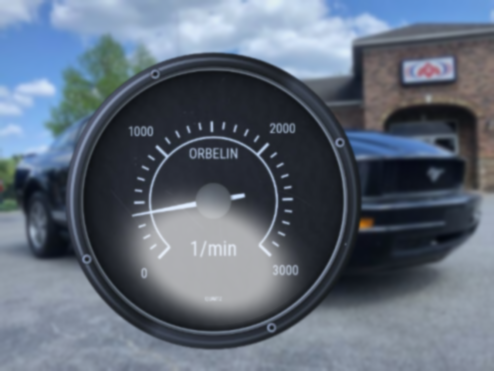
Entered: 400 rpm
